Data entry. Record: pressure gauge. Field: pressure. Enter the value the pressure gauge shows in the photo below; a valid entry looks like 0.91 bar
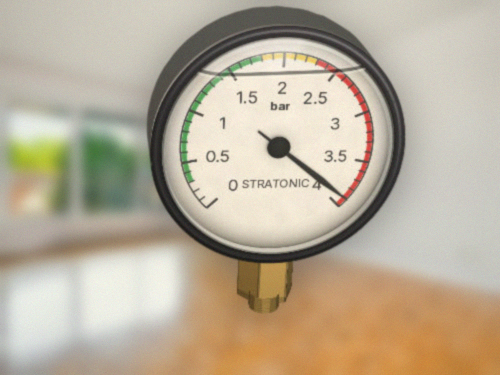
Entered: 3.9 bar
